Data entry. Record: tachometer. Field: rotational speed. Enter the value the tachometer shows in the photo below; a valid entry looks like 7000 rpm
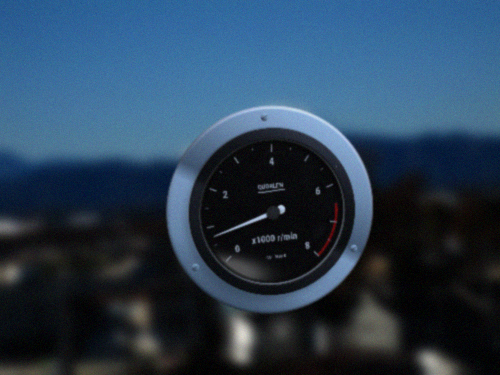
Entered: 750 rpm
